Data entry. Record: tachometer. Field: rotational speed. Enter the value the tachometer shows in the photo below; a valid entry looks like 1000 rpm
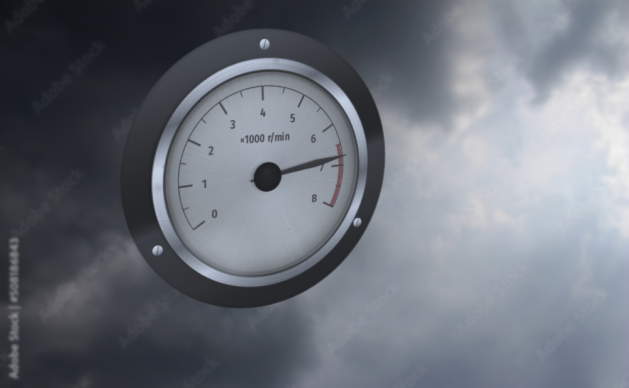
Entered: 6750 rpm
